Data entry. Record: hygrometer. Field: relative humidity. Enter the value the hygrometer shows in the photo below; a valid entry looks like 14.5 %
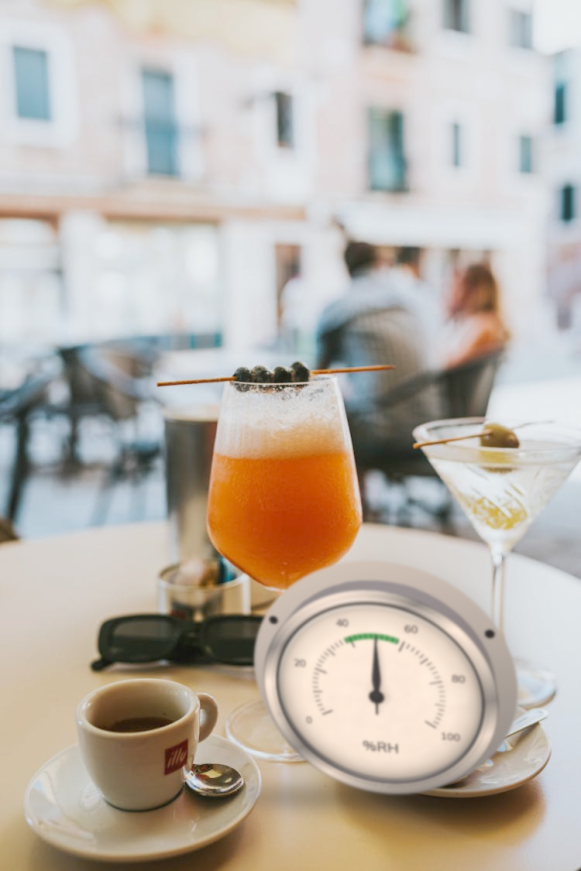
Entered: 50 %
